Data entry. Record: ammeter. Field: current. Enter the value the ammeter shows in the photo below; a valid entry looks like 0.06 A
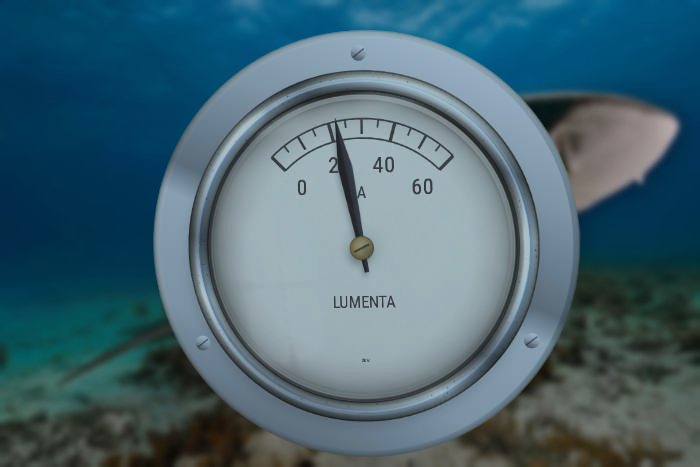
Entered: 22.5 A
